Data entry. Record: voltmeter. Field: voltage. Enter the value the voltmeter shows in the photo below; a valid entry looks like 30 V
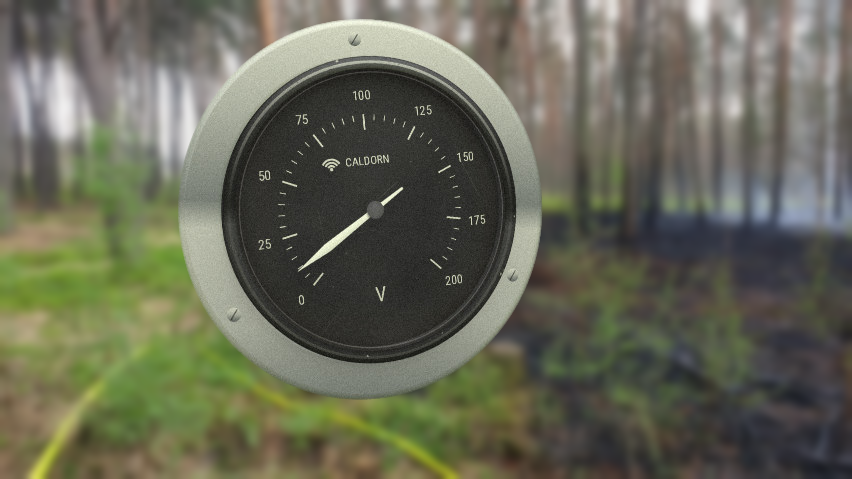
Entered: 10 V
